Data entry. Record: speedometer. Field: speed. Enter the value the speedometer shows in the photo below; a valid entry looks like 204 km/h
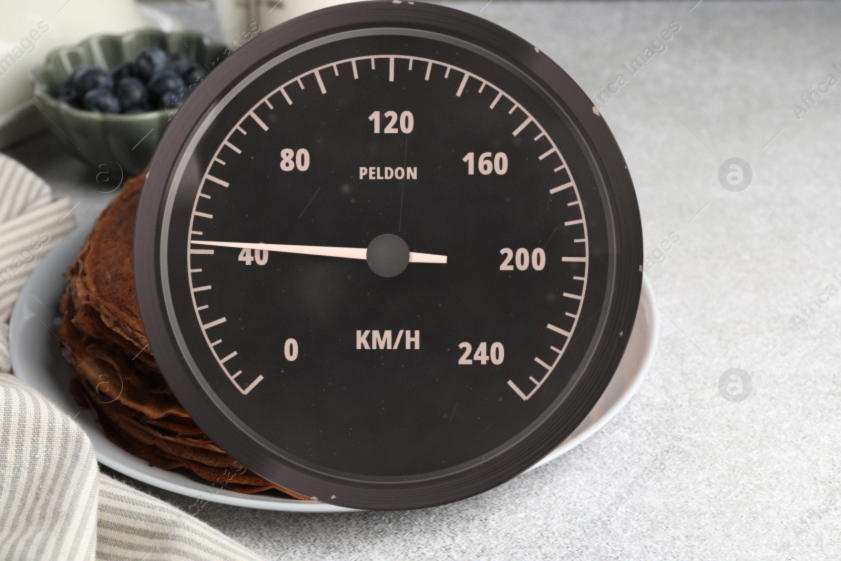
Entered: 42.5 km/h
